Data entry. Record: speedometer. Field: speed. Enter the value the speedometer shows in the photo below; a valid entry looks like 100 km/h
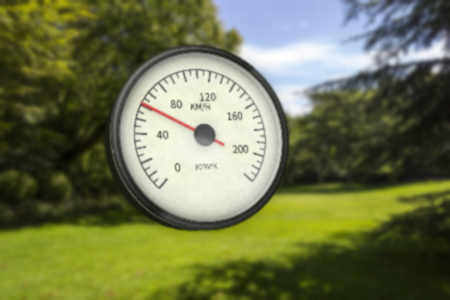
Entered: 60 km/h
